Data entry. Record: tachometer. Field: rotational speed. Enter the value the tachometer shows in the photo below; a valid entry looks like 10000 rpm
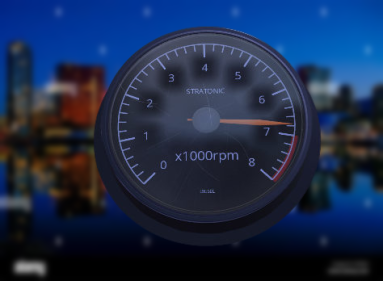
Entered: 6800 rpm
